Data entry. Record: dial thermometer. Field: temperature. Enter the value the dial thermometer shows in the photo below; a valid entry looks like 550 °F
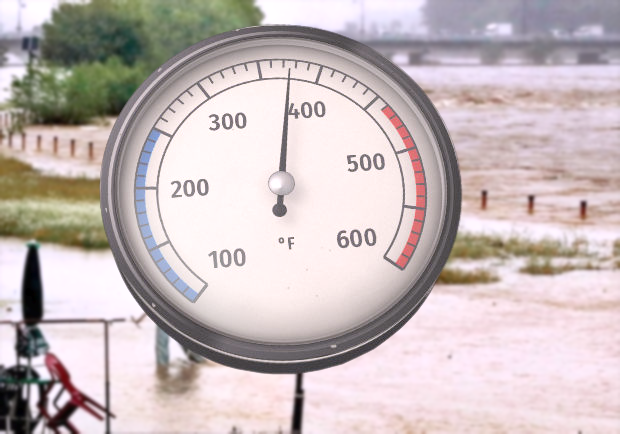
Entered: 375 °F
